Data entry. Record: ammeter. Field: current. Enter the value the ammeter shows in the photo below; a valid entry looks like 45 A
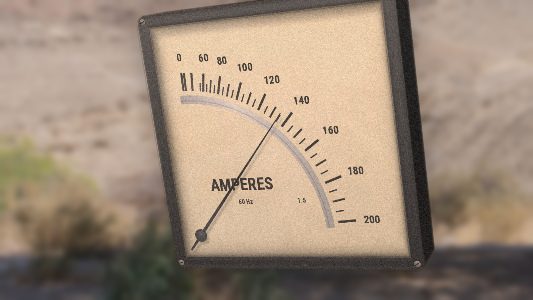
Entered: 135 A
